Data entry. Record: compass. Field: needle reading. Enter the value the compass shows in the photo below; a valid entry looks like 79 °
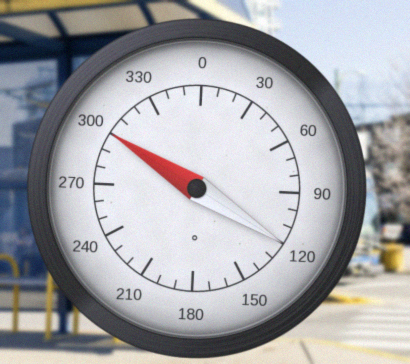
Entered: 300 °
